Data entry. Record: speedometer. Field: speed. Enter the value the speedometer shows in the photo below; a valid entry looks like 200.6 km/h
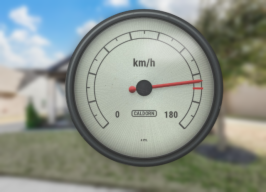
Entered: 145 km/h
